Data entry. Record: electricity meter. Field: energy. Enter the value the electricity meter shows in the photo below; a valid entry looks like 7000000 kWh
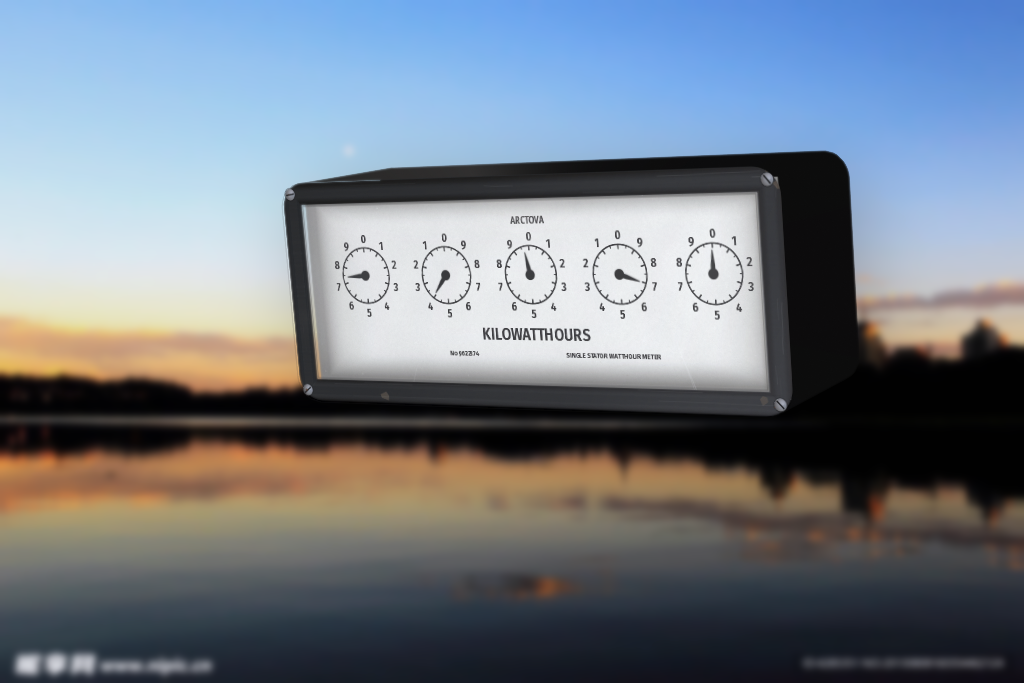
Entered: 73970 kWh
